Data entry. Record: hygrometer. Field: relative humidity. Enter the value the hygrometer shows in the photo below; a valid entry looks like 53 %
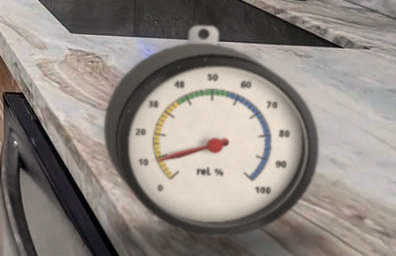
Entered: 10 %
